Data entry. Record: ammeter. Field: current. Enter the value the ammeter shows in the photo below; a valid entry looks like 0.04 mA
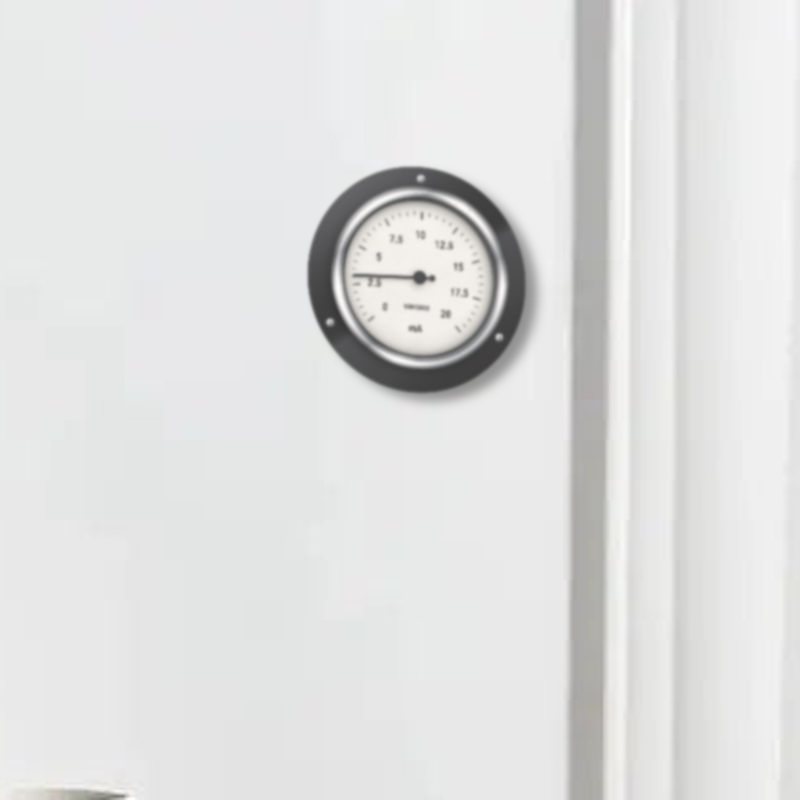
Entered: 3 mA
